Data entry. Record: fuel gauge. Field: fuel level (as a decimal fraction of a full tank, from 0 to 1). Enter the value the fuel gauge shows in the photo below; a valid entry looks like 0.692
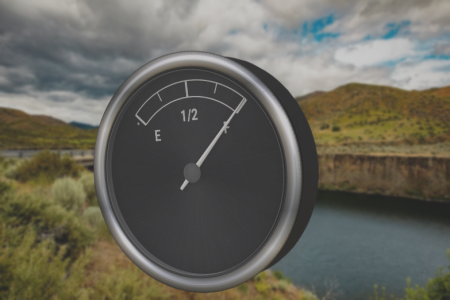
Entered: 1
